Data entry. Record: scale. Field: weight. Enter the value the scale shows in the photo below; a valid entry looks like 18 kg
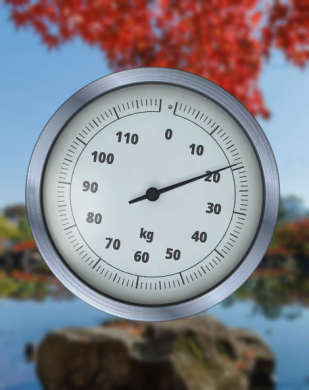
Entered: 19 kg
